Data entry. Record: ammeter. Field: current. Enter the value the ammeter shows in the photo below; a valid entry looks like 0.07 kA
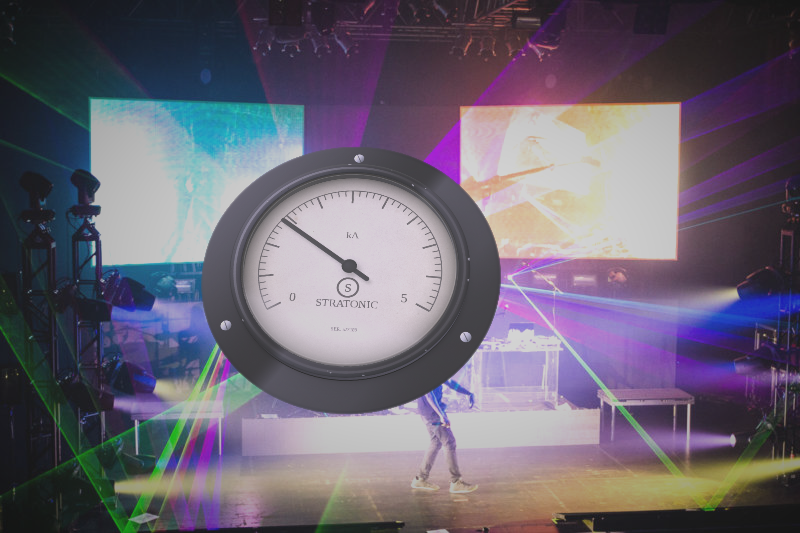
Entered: 1.4 kA
